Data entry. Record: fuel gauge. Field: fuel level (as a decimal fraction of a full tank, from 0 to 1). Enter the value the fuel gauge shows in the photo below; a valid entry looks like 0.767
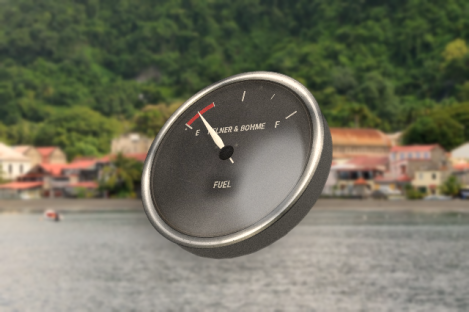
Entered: 0.125
